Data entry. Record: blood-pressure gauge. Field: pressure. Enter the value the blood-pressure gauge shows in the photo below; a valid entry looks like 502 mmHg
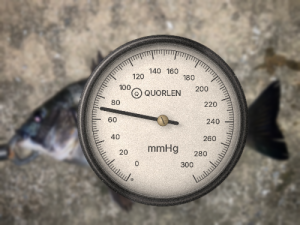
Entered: 70 mmHg
